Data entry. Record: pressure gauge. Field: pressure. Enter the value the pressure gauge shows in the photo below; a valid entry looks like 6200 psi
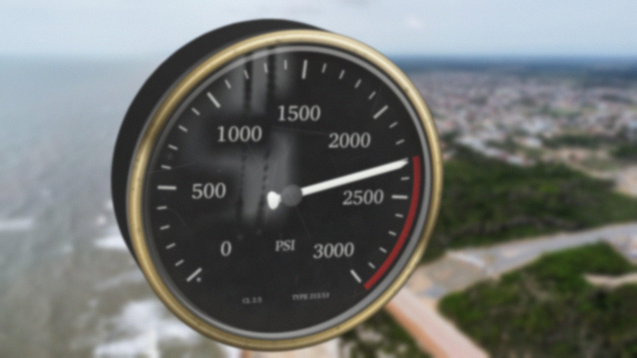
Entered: 2300 psi
